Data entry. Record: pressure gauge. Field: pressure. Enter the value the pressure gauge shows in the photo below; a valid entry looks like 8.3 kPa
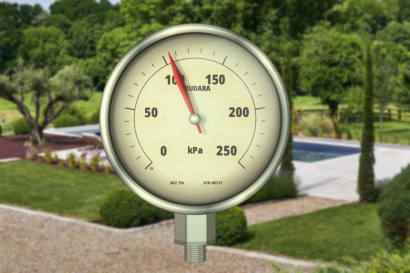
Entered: 105 kPa
